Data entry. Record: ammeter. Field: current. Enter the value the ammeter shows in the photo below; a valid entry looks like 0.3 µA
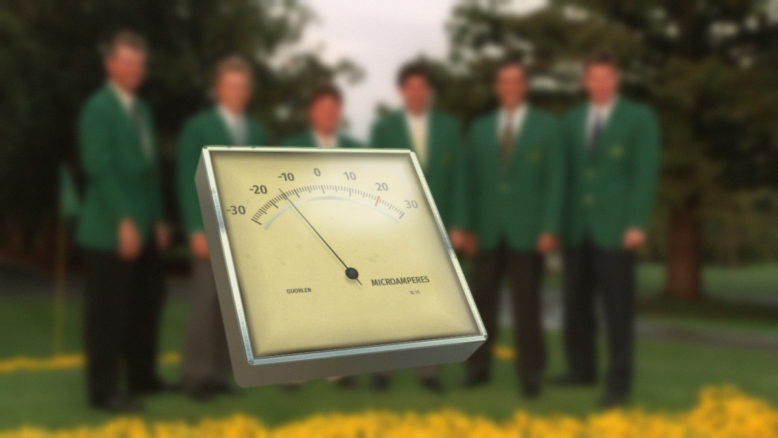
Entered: -15 µA
